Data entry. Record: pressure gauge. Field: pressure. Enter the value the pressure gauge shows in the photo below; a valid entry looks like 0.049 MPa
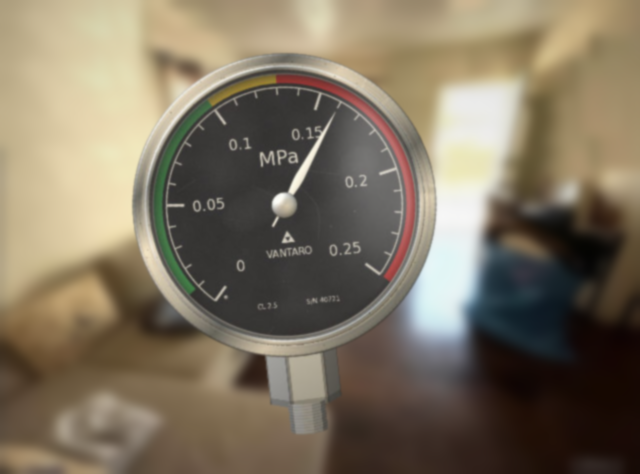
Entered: 0.16 MPa
